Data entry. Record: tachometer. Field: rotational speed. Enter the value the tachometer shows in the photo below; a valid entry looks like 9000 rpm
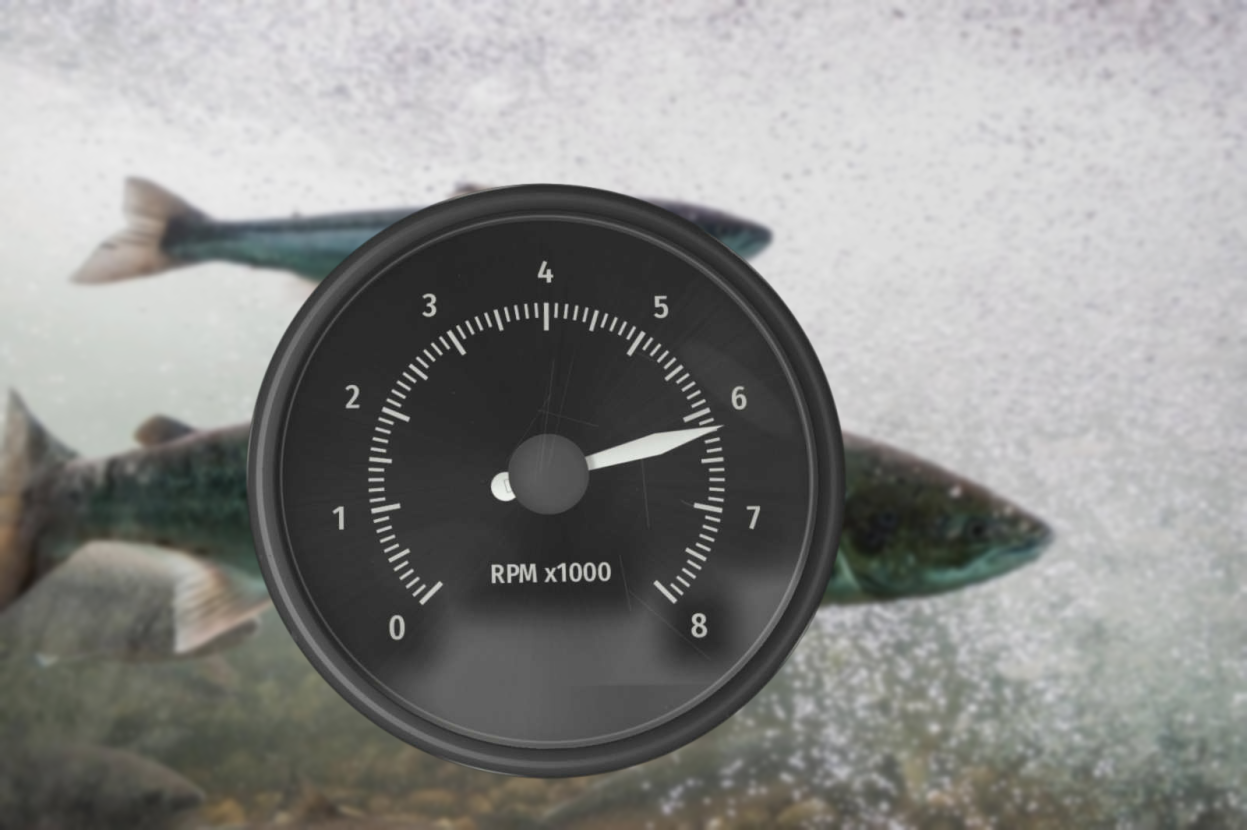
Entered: 6200 rpm
